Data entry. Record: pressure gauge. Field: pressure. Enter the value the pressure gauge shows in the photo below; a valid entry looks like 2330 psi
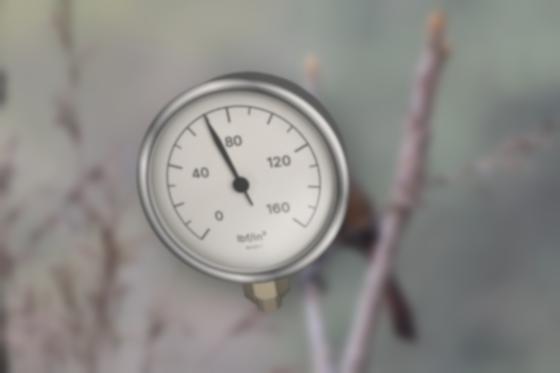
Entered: 70 psi
